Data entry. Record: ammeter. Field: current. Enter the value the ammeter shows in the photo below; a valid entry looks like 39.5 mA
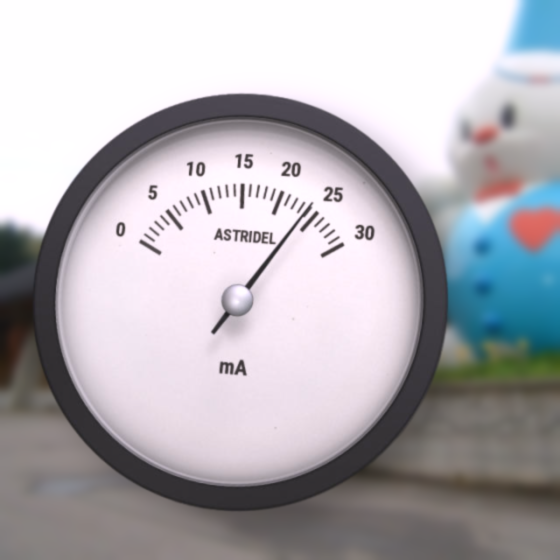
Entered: 24 mA
